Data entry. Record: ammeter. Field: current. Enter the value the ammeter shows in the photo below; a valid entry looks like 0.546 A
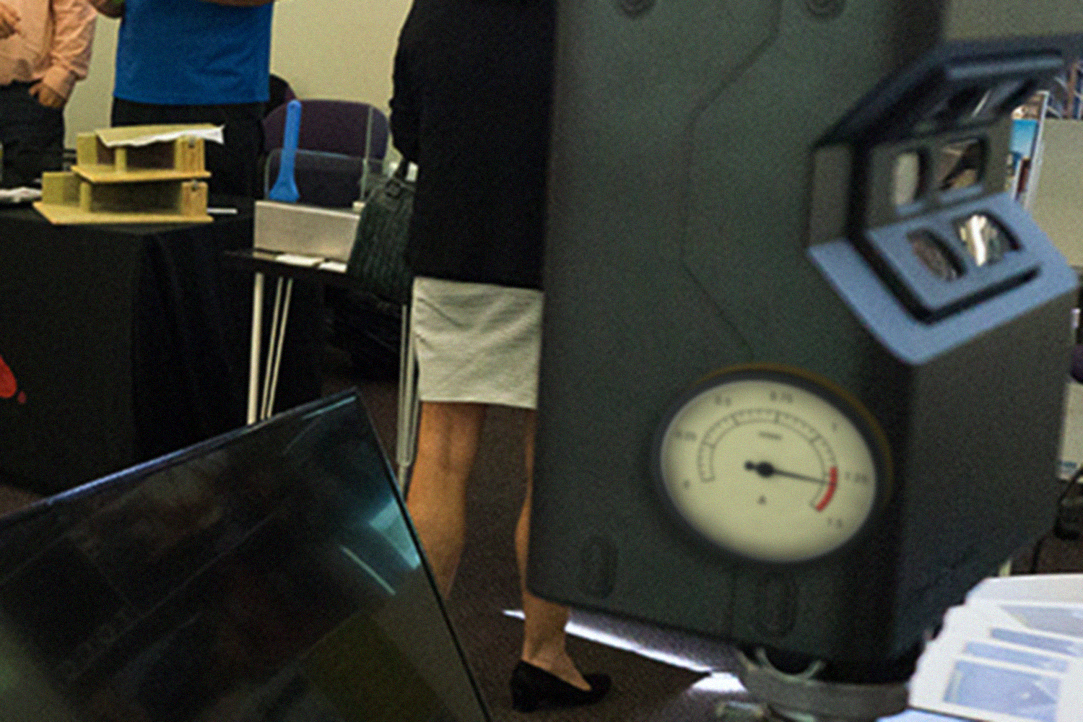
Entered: 1.3 A
